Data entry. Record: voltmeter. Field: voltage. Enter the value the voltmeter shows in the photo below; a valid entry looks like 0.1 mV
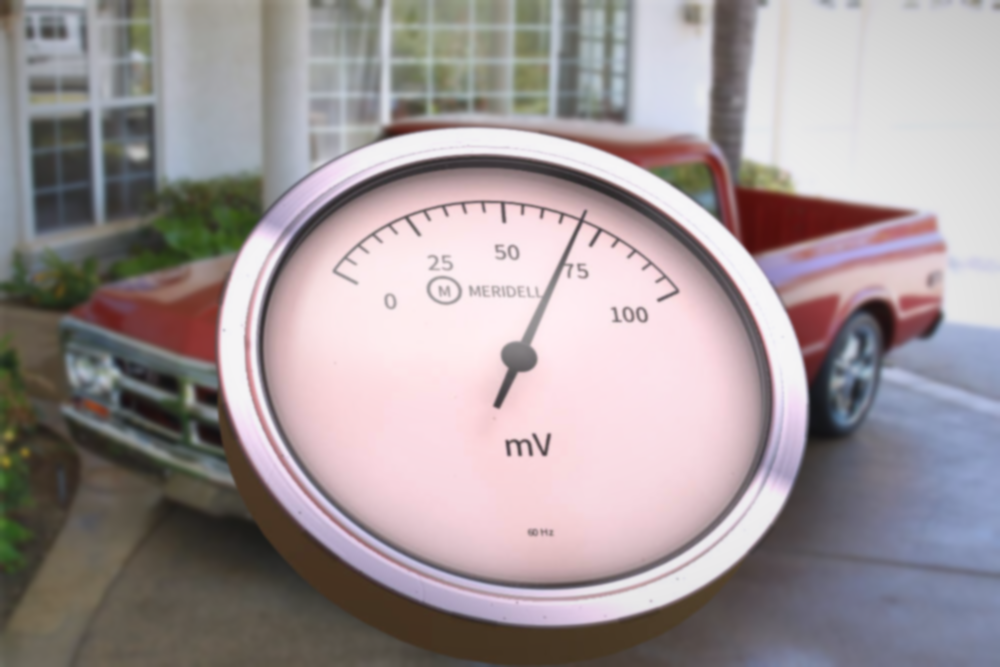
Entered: 70 mV
